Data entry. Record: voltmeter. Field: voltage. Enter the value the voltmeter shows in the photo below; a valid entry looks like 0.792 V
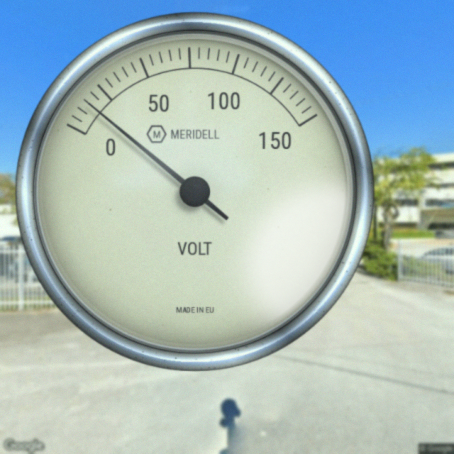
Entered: 15 V
